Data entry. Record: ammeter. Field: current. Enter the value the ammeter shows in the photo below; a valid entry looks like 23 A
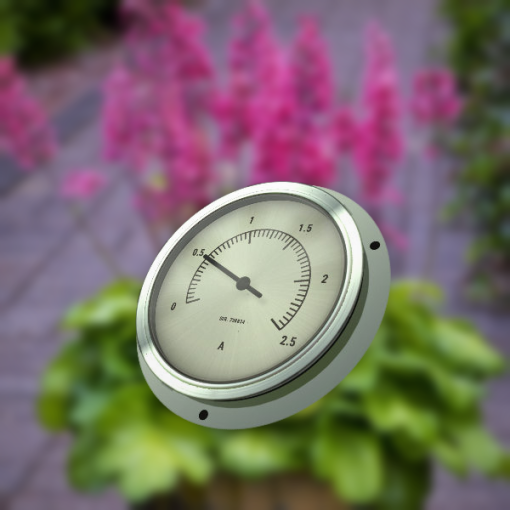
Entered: 0.5 A
